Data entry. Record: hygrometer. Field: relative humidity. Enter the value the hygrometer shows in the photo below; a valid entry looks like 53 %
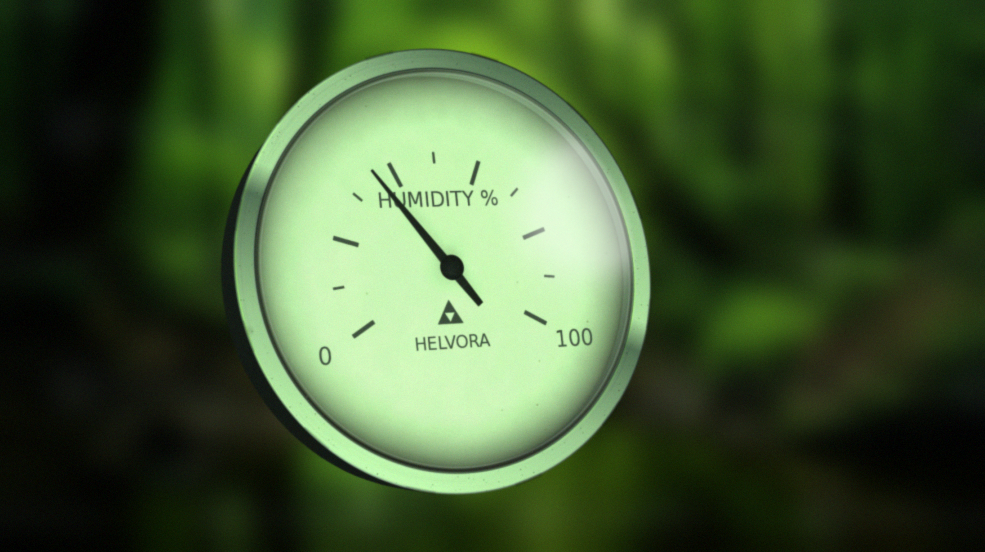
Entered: 35 %
